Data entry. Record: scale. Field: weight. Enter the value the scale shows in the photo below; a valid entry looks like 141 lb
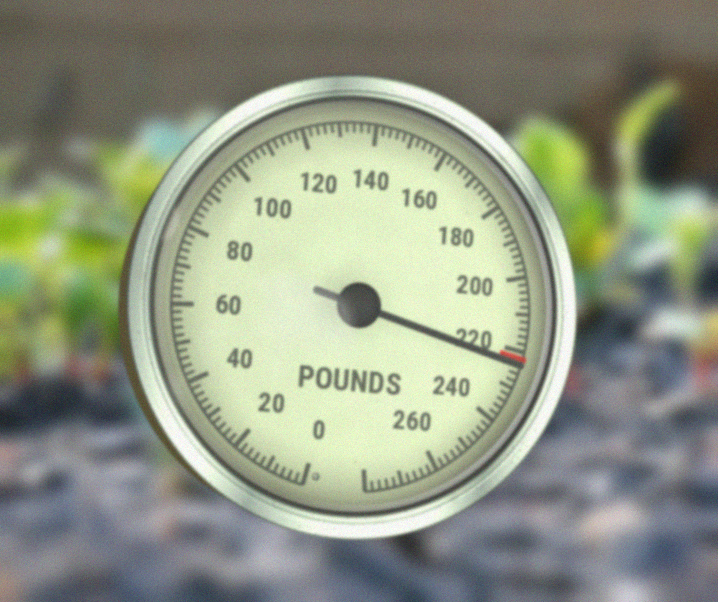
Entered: 224 lb
